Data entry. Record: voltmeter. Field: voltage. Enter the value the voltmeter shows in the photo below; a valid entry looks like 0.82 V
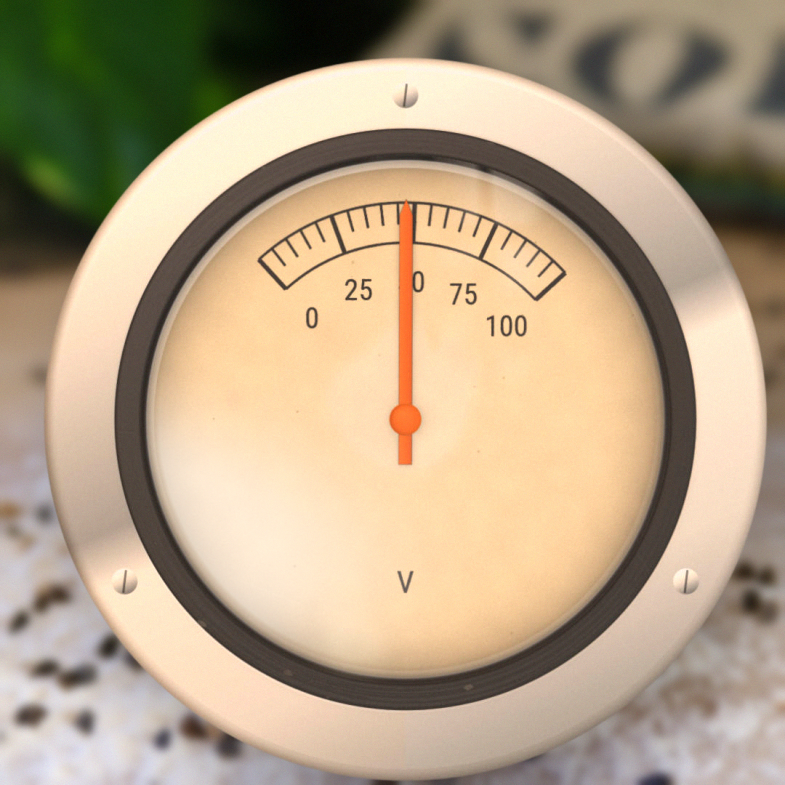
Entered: 47.5 V
